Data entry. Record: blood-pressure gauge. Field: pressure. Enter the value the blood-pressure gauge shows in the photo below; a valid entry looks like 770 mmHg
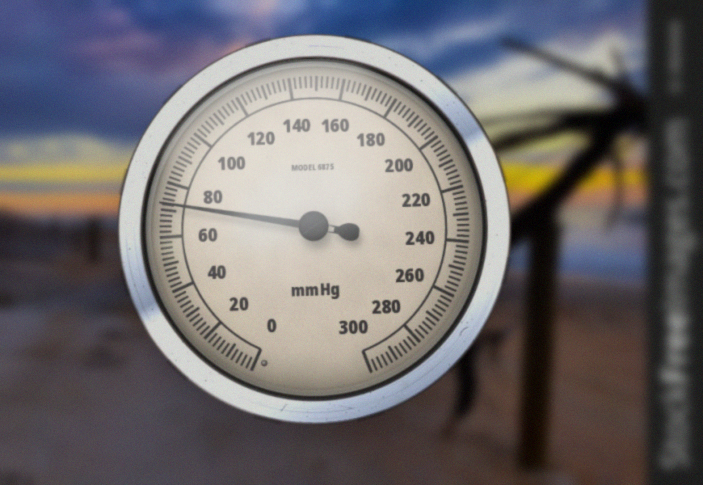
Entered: 72 mmHg
